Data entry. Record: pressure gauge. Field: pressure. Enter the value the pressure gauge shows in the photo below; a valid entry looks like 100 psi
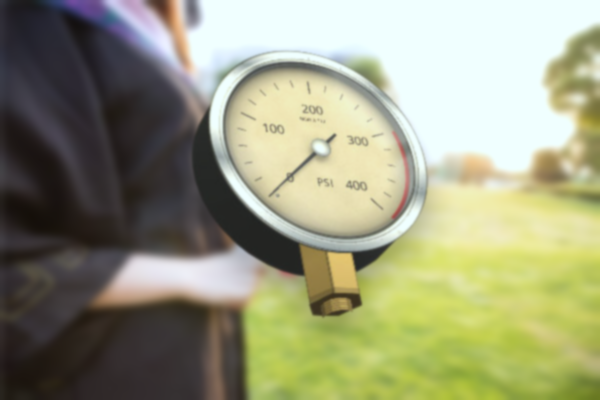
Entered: 0 psi
